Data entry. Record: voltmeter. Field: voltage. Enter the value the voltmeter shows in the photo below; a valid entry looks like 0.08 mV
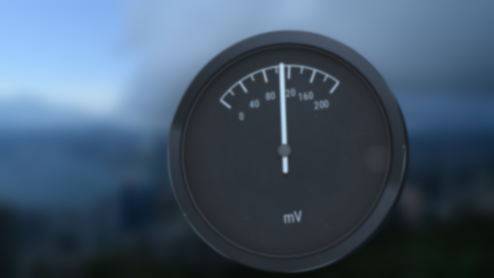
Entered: 110 mV
